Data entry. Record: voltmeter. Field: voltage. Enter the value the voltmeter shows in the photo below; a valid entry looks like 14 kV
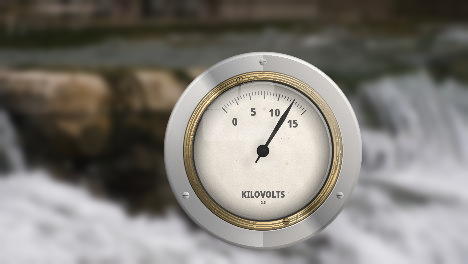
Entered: 12.5 kV
